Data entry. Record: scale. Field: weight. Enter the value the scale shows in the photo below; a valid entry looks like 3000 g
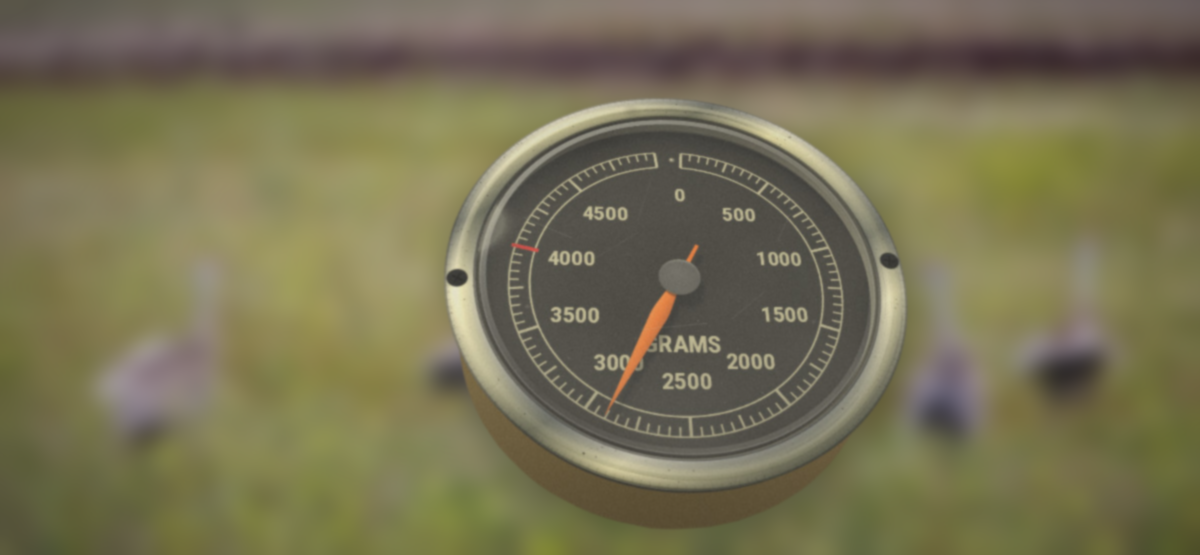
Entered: 2900 g
